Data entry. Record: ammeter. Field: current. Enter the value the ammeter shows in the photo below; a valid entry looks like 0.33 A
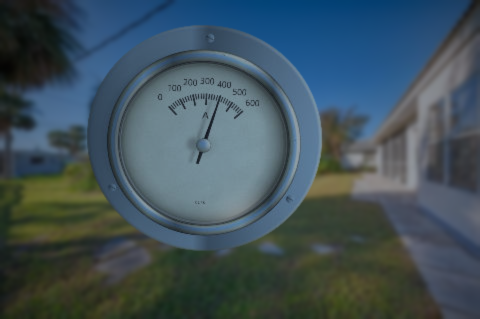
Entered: 400 A
